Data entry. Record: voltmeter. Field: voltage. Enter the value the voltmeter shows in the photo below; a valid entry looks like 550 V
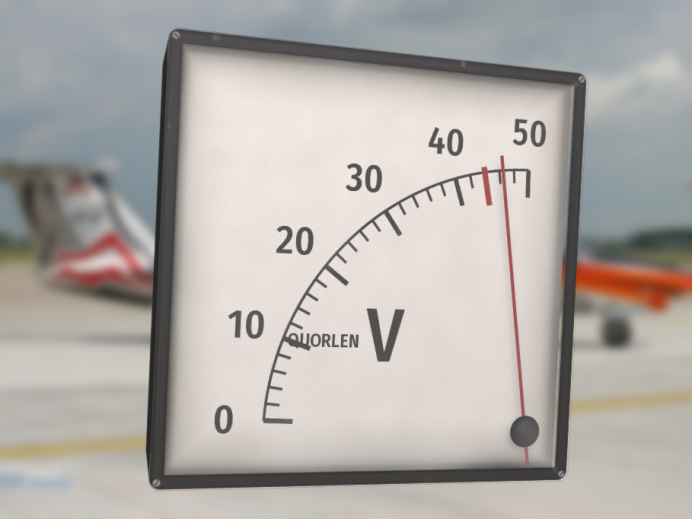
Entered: 46 V
